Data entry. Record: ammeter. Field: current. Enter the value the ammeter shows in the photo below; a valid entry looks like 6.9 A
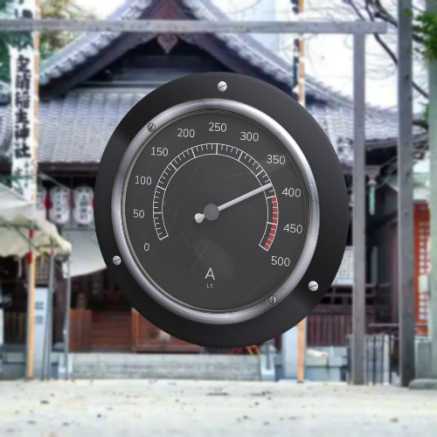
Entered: 380 A
